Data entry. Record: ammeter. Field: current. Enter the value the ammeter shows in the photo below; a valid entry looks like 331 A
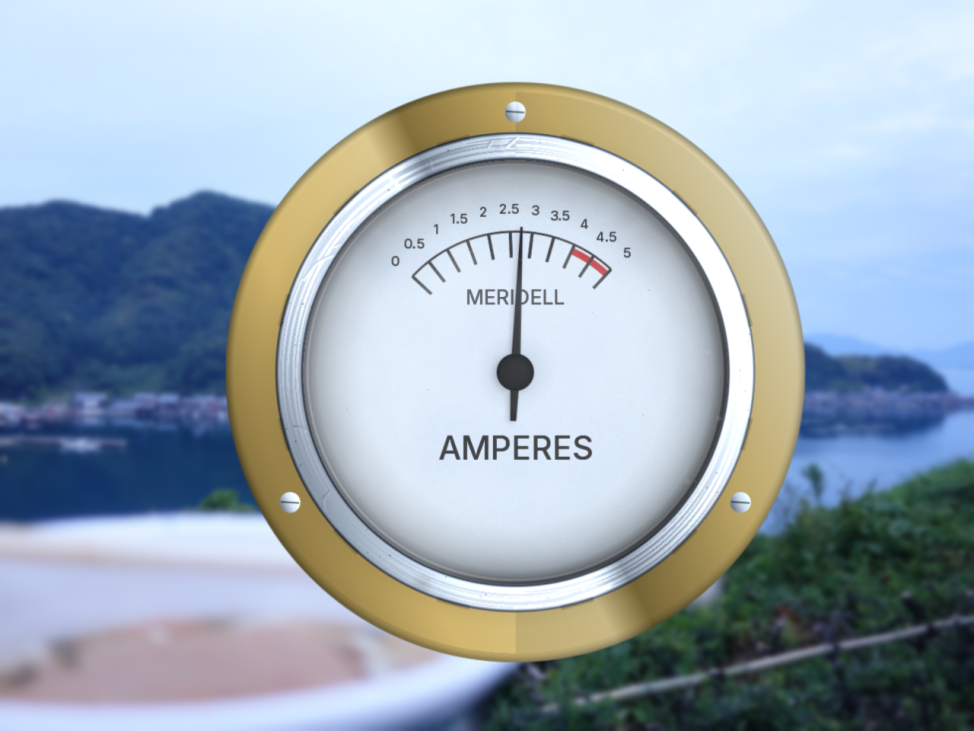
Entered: 2.75 A
